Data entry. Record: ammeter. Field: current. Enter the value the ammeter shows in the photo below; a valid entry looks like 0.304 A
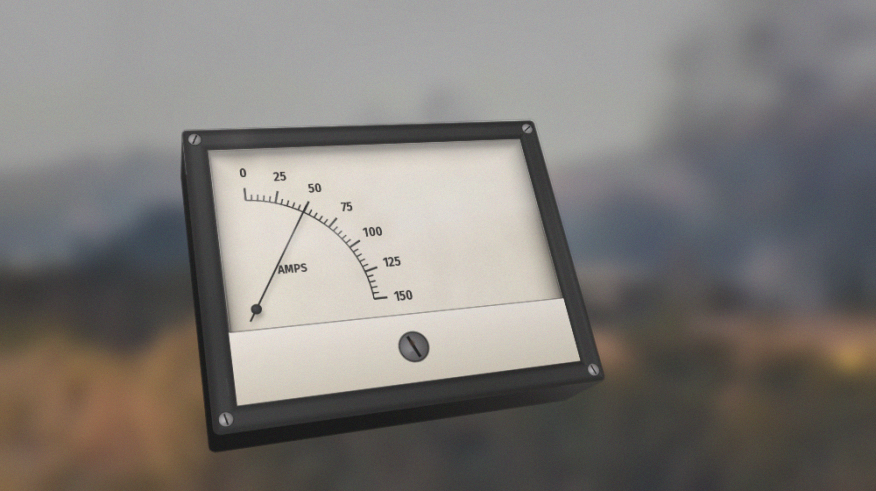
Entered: 50 A
